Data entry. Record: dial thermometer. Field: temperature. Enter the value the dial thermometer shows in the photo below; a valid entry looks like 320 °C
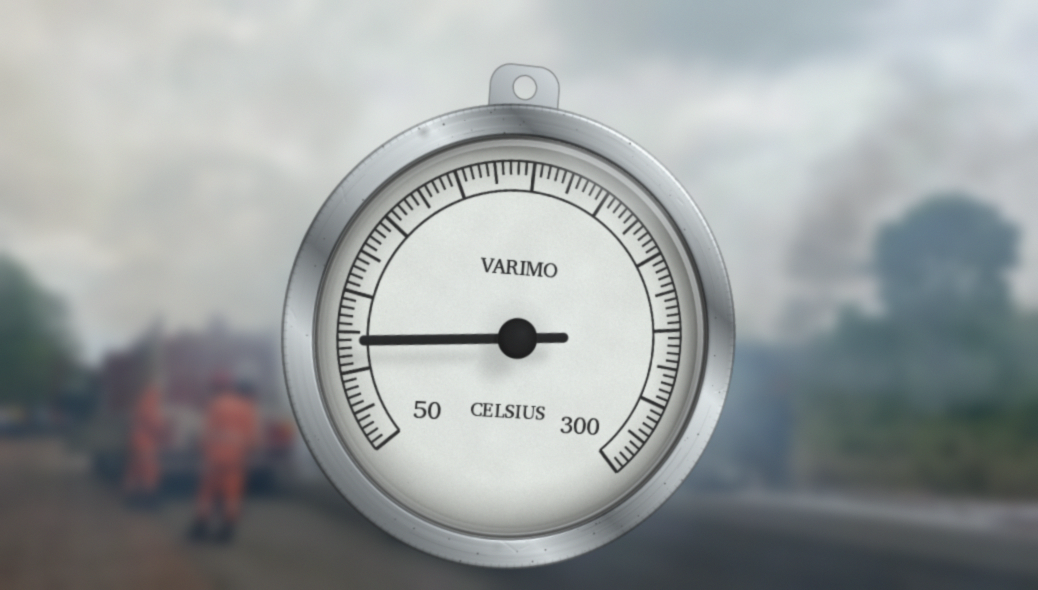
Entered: 85 °C
